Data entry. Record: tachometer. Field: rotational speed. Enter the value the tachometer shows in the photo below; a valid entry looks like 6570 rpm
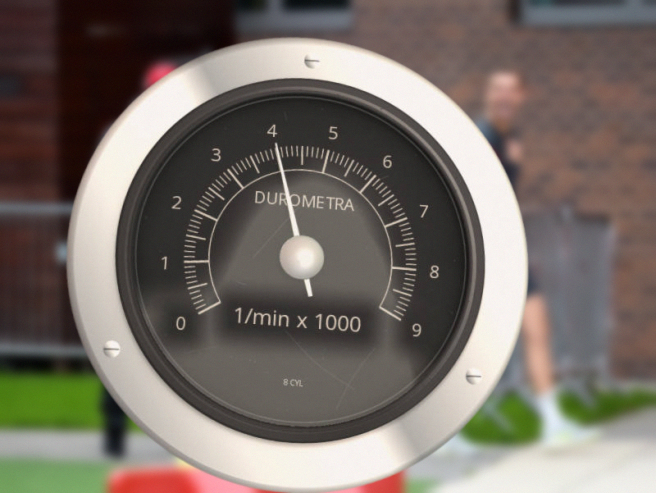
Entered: 4000 rpm
